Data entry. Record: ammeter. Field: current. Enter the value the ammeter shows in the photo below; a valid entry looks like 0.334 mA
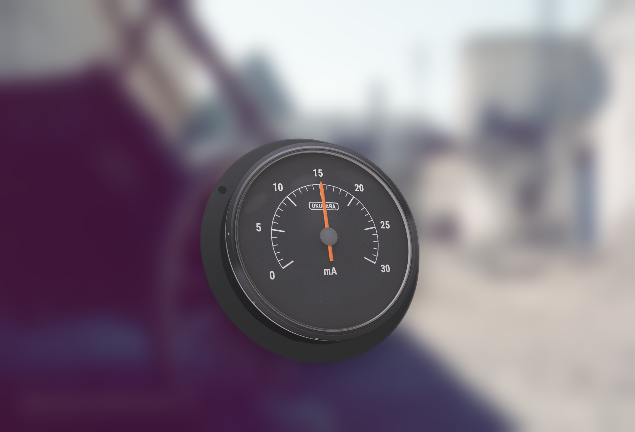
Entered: 15 mA
